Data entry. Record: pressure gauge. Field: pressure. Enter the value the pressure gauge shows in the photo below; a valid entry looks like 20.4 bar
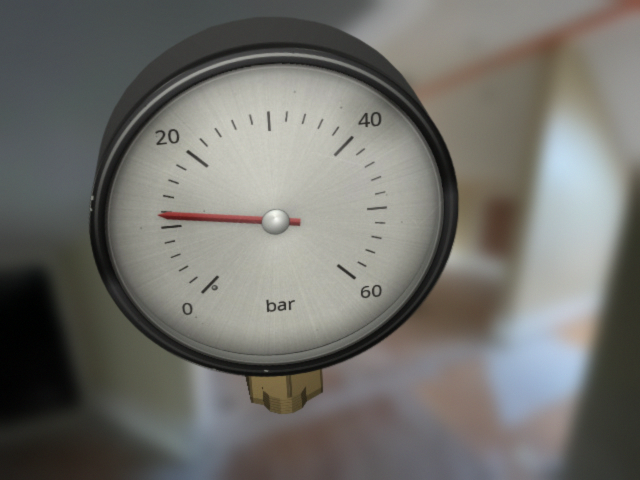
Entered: 12 bar
